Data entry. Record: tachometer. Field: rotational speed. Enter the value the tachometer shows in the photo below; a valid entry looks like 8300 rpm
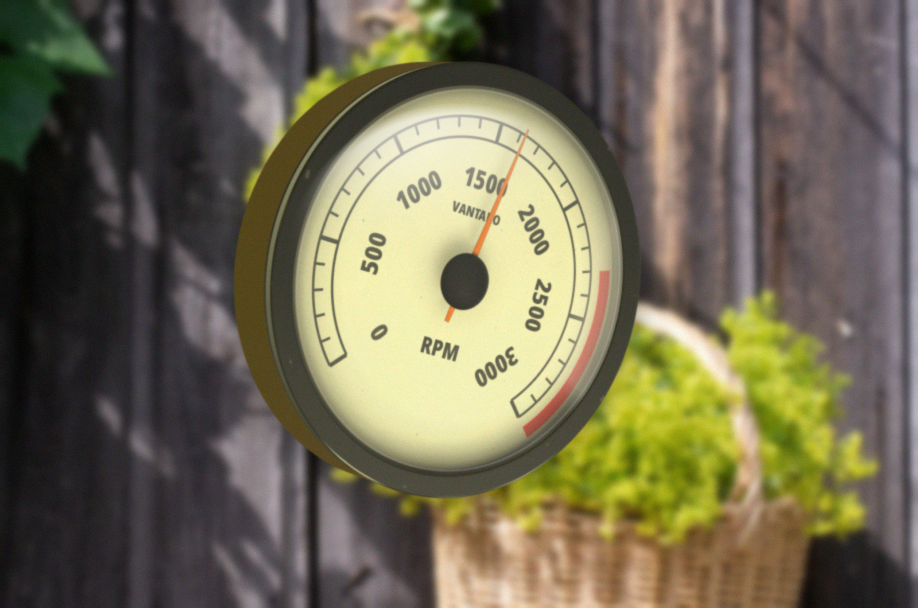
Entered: 1600 rpm
